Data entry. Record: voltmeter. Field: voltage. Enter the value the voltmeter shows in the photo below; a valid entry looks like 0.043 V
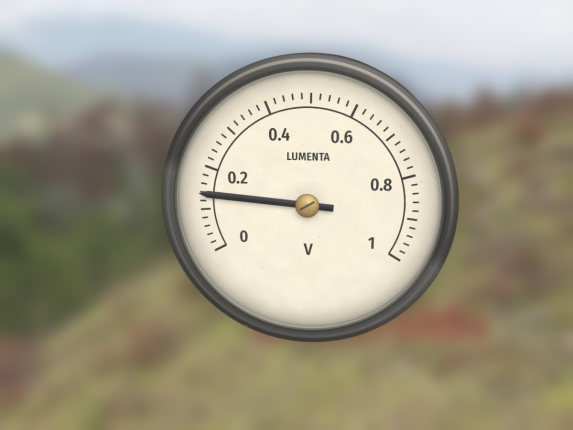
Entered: 0.14 V
